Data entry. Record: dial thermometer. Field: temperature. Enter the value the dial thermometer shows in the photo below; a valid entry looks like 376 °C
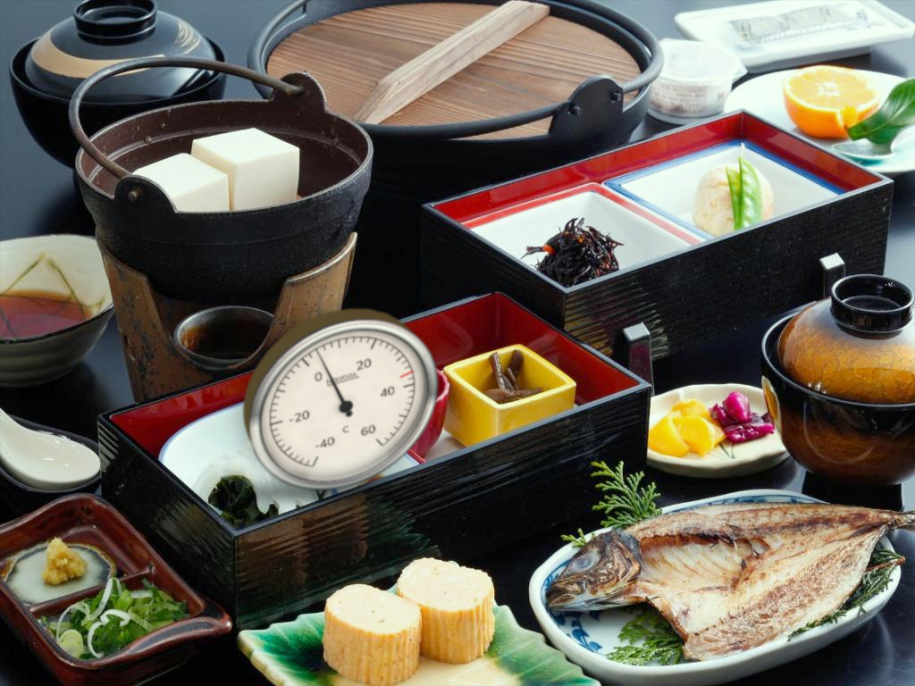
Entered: 4 °C
